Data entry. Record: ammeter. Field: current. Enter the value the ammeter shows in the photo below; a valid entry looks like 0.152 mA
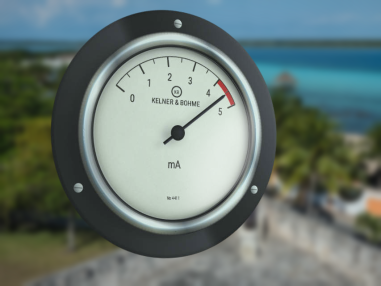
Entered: 4.5 mA
